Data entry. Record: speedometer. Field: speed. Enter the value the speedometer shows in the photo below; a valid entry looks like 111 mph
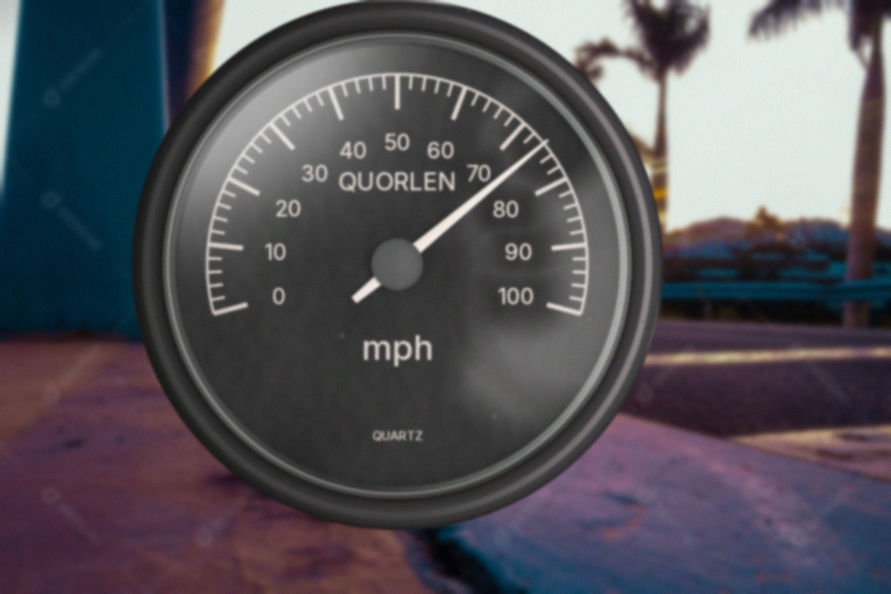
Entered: 74 mph
